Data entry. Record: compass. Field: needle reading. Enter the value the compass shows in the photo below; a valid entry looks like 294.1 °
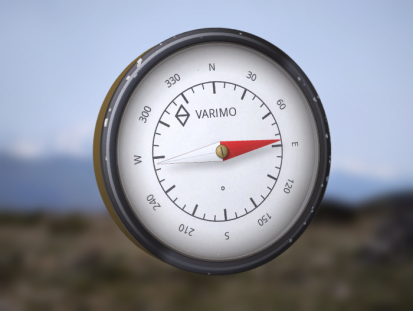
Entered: 85 °
